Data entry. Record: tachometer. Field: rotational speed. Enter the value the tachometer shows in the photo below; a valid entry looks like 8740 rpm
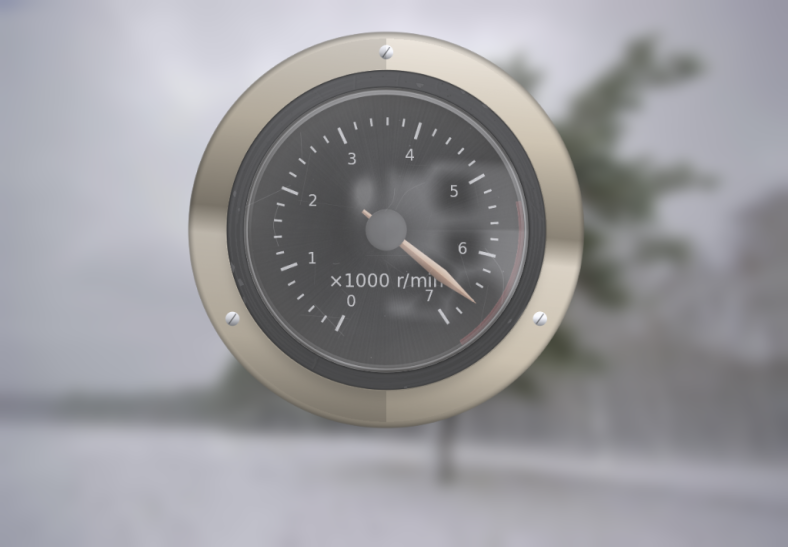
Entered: 6600 rpm
